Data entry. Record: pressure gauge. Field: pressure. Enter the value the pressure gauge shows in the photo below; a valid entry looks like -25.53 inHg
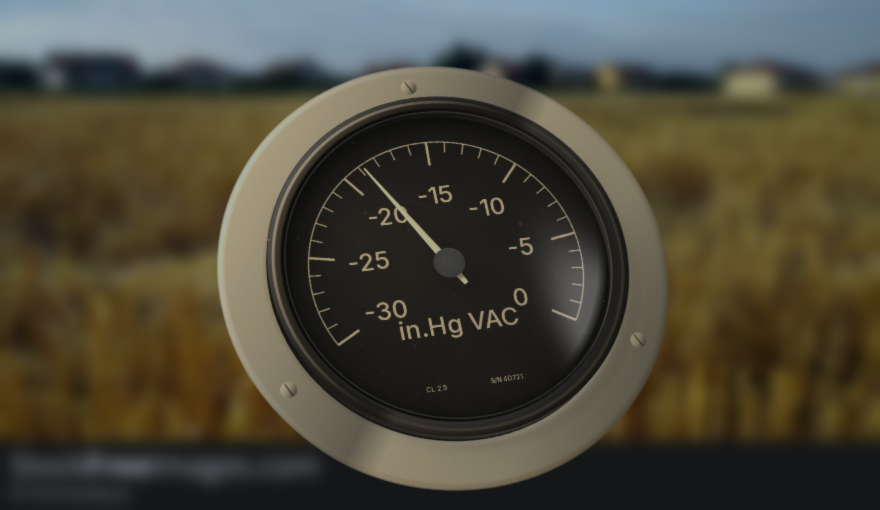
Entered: -19 inHg
